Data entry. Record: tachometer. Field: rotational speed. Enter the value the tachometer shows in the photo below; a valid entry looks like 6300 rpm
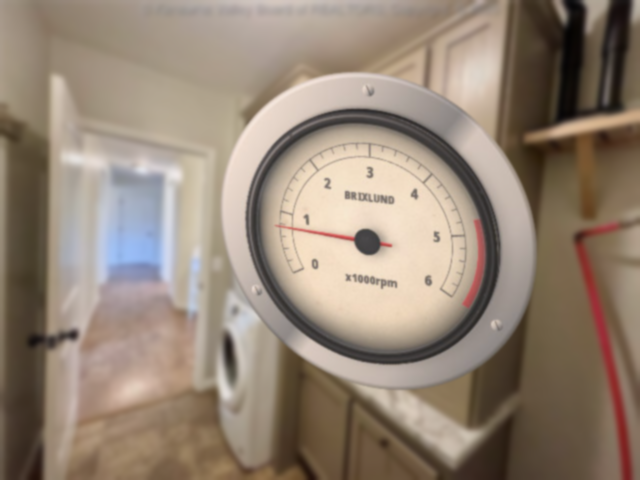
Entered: 800 rpm
